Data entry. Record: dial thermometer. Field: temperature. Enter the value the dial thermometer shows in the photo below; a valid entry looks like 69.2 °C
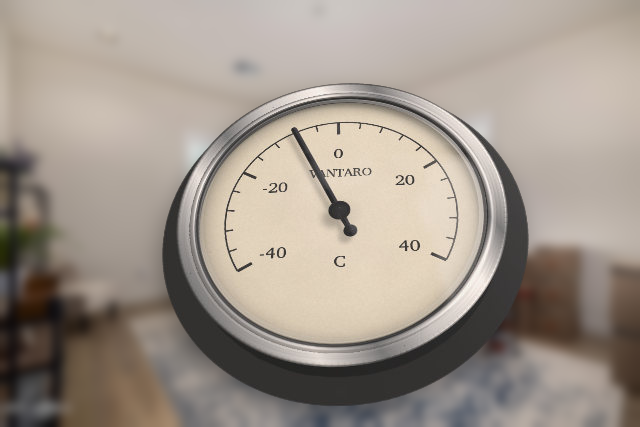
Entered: -8 °C
